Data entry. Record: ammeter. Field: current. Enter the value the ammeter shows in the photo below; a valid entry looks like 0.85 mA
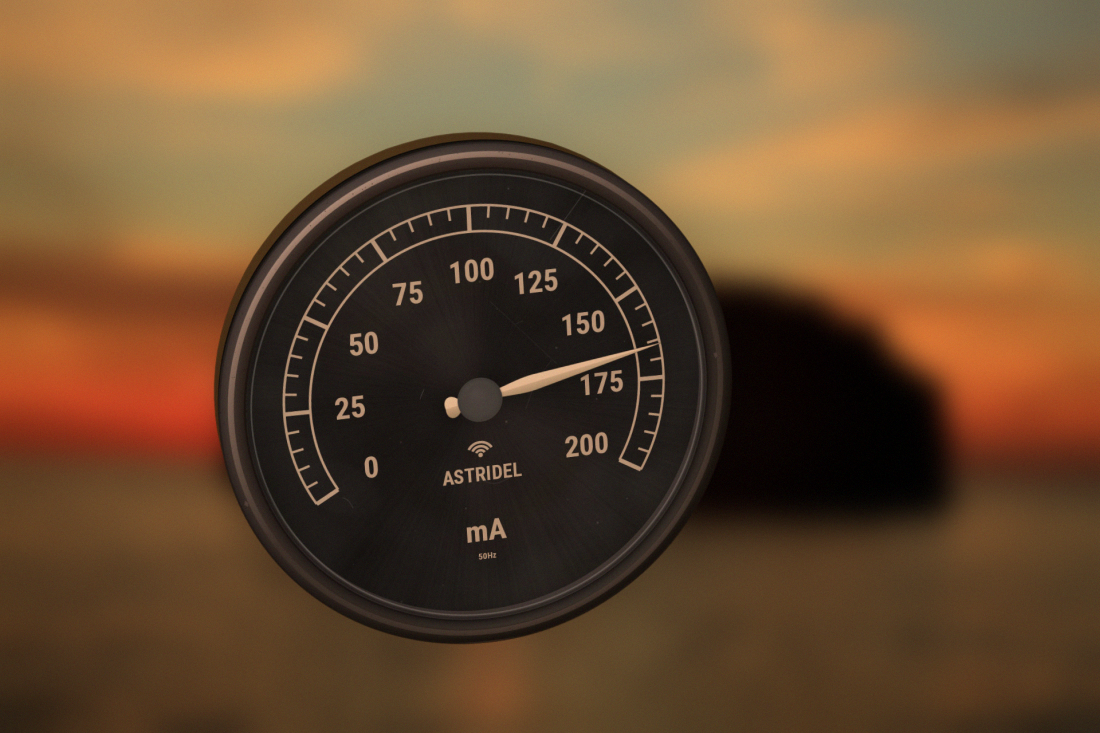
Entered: 165 mA
